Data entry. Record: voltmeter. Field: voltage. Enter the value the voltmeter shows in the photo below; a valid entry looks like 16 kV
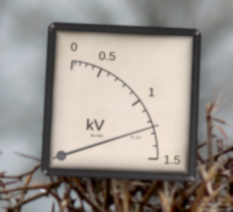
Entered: 1.25 kV
